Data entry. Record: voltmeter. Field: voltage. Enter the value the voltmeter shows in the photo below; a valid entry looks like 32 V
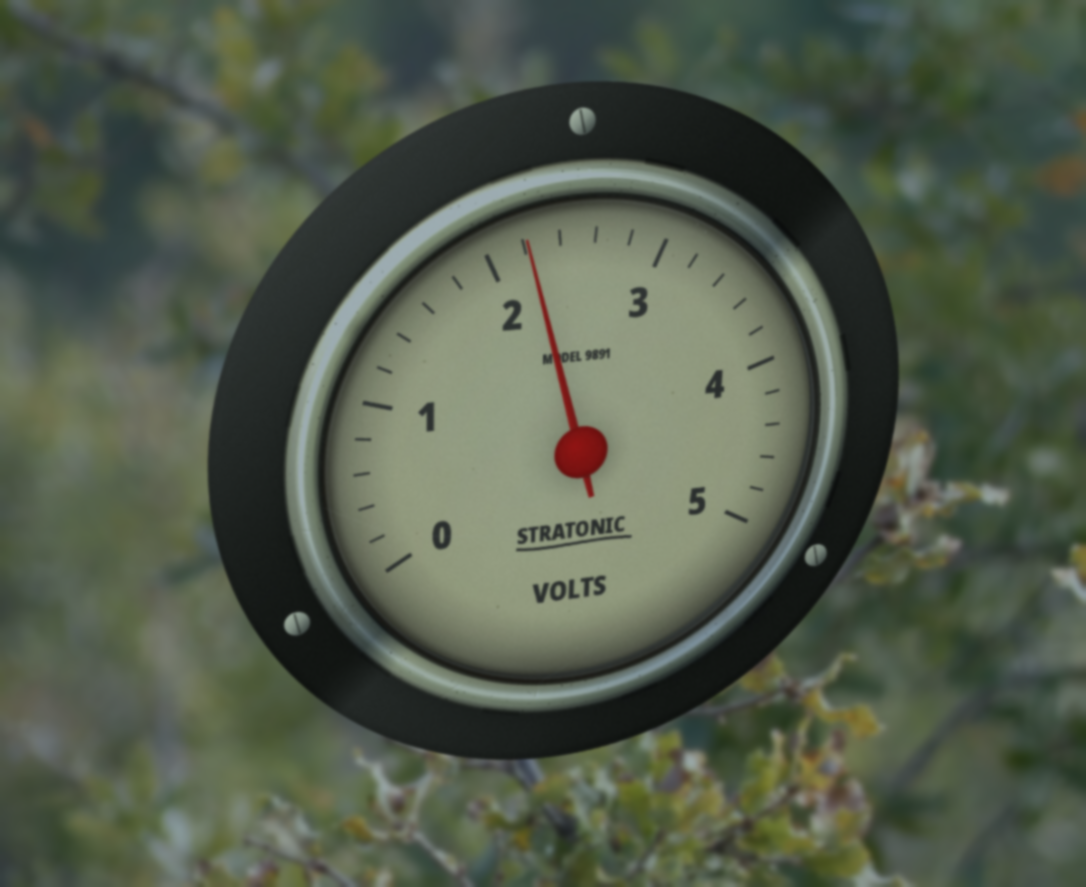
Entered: 2.2 V
